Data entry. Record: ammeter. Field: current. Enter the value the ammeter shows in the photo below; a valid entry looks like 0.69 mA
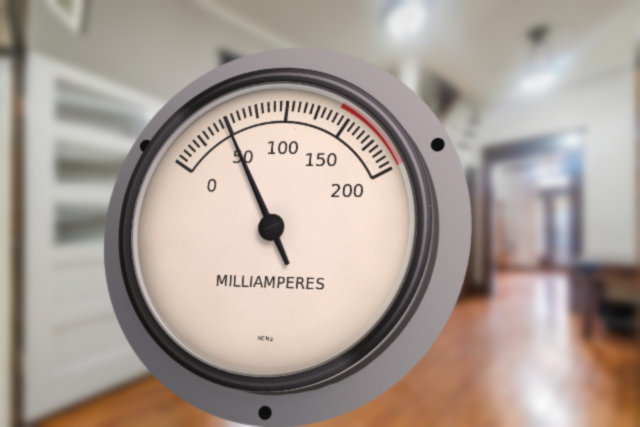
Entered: 50 mA
